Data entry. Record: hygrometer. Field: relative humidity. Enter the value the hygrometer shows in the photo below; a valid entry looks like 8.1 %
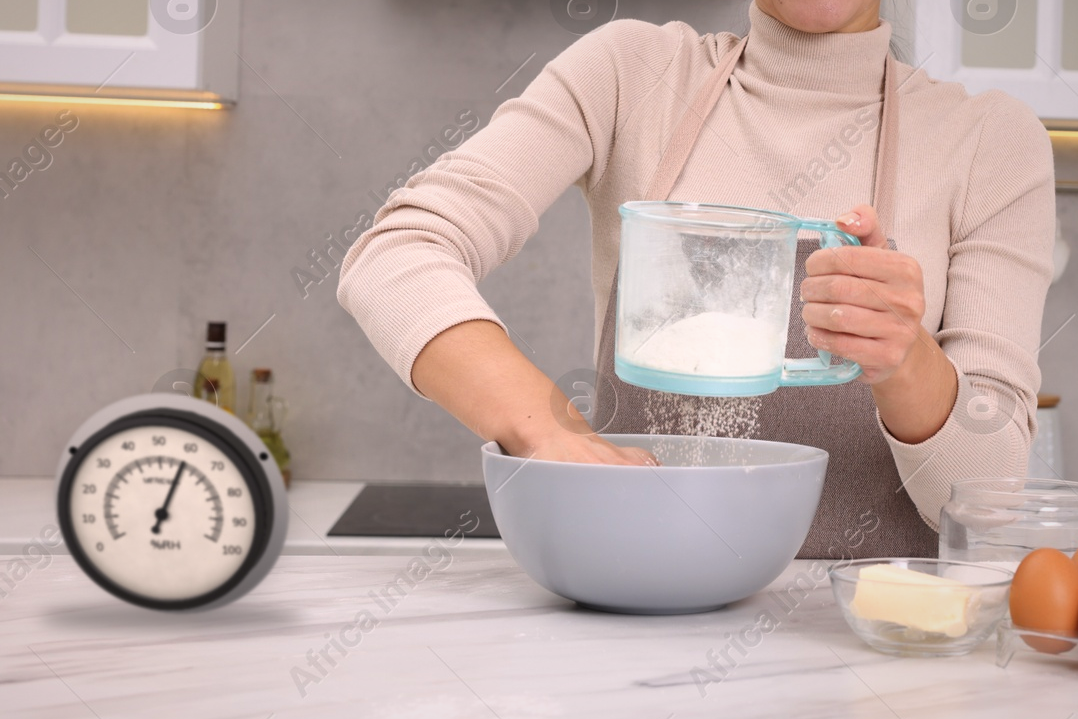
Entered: 60 %
